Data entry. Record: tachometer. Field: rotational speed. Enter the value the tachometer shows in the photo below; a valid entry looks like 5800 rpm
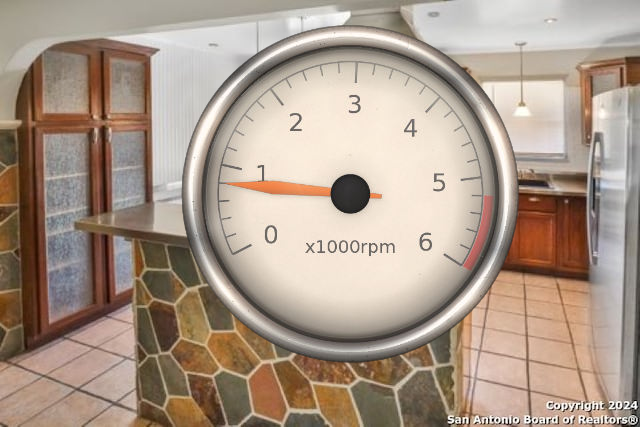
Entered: 800 rpm
